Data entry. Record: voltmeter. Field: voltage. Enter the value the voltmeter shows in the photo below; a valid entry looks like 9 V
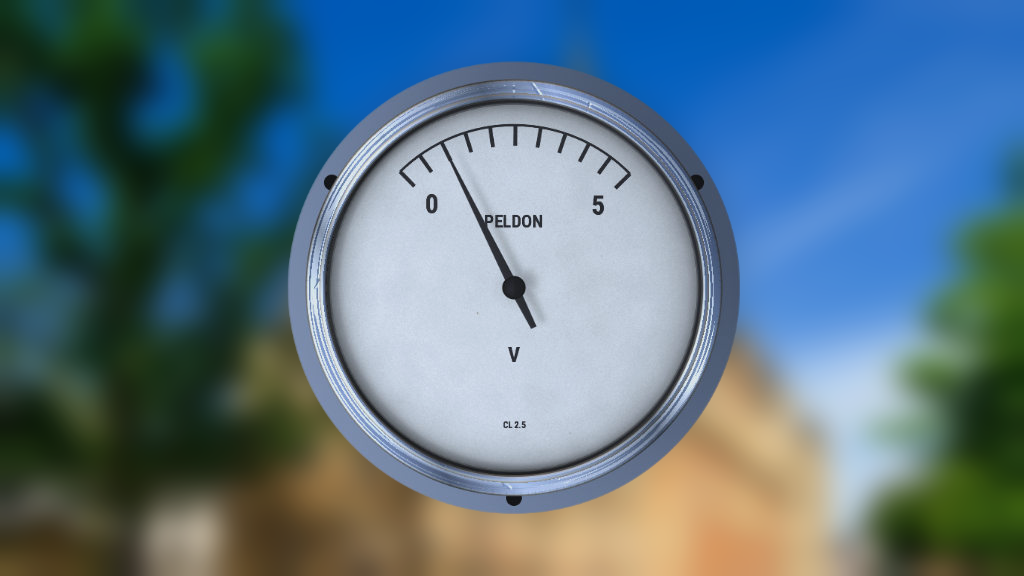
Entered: 1 V
